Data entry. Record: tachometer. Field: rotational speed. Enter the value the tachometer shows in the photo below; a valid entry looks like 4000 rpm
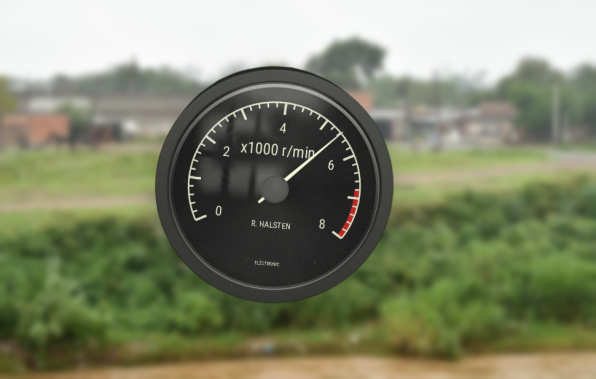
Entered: 5400 rpm
